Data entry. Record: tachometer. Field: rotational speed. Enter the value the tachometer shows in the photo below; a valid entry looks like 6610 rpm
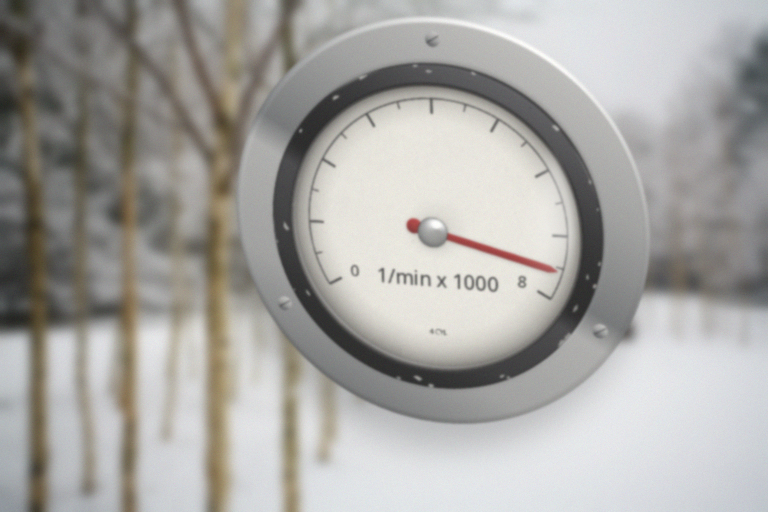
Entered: 7500 rpm
